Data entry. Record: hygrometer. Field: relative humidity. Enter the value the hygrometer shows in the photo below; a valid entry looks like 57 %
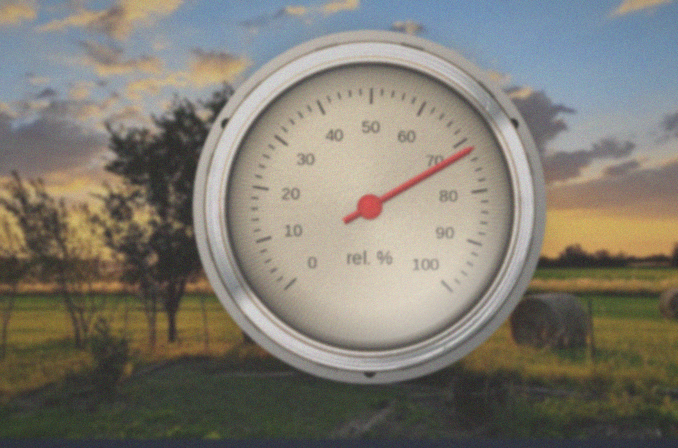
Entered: 72 %
